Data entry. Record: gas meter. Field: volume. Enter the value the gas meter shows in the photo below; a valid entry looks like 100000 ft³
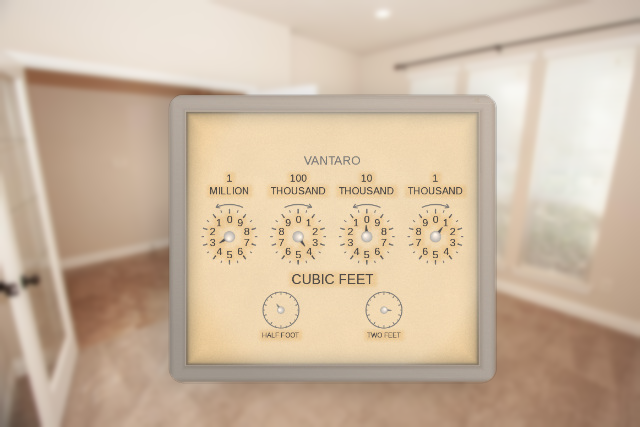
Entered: 340100 ft³
